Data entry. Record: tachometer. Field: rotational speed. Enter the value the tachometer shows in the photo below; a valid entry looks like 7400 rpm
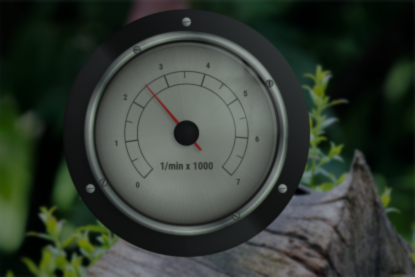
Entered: 2500 rpm
